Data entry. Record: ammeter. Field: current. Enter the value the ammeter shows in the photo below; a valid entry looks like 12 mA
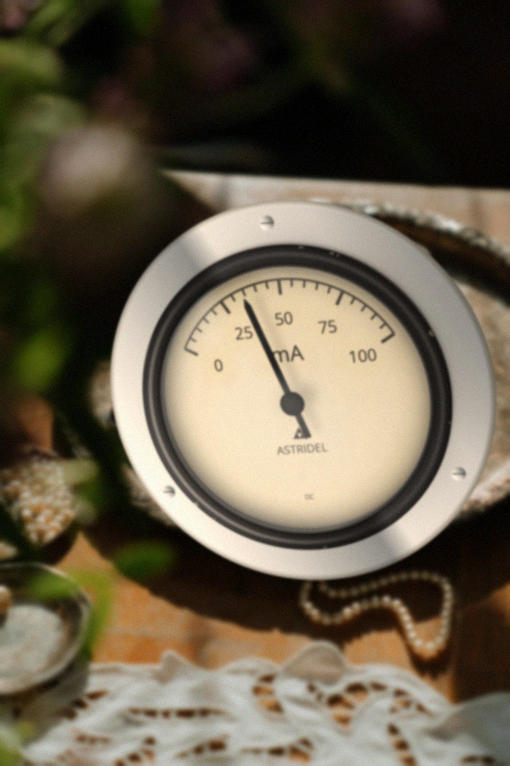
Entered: 35 mA
